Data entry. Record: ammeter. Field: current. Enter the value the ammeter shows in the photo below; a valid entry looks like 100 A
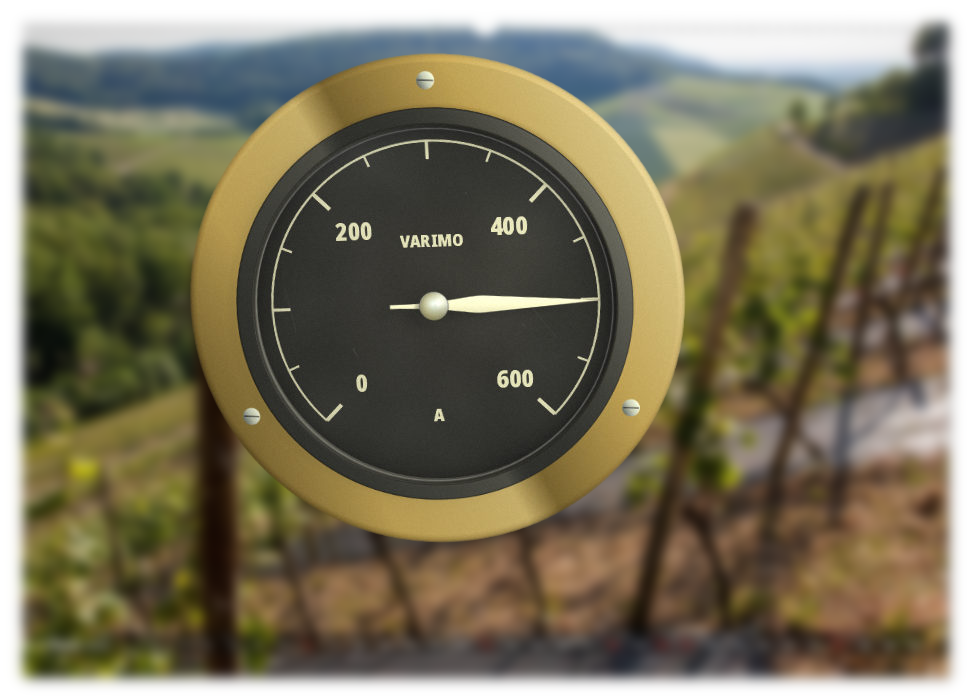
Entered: 500 A
